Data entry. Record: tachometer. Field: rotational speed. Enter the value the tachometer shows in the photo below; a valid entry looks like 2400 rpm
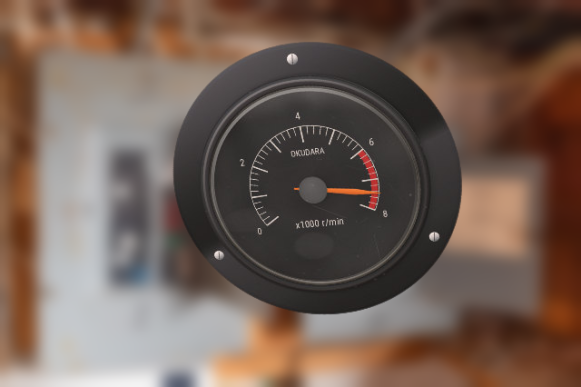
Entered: 7400 rpm
